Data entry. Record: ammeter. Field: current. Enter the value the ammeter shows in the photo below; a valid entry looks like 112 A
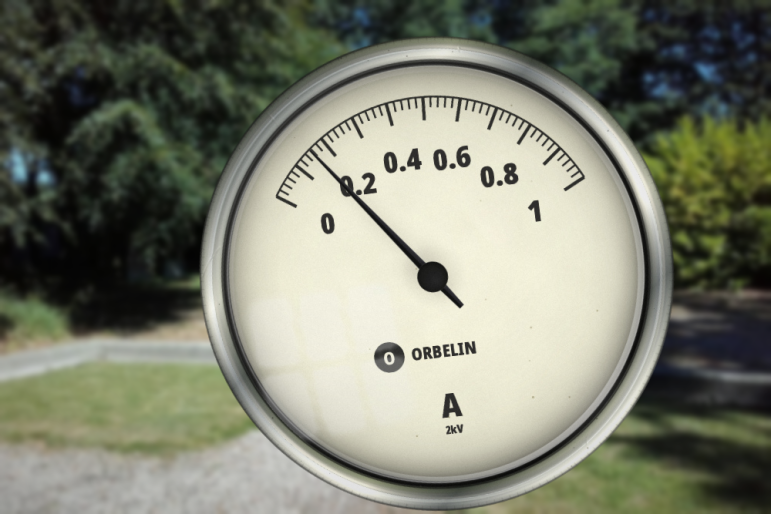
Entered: 0.16 A
